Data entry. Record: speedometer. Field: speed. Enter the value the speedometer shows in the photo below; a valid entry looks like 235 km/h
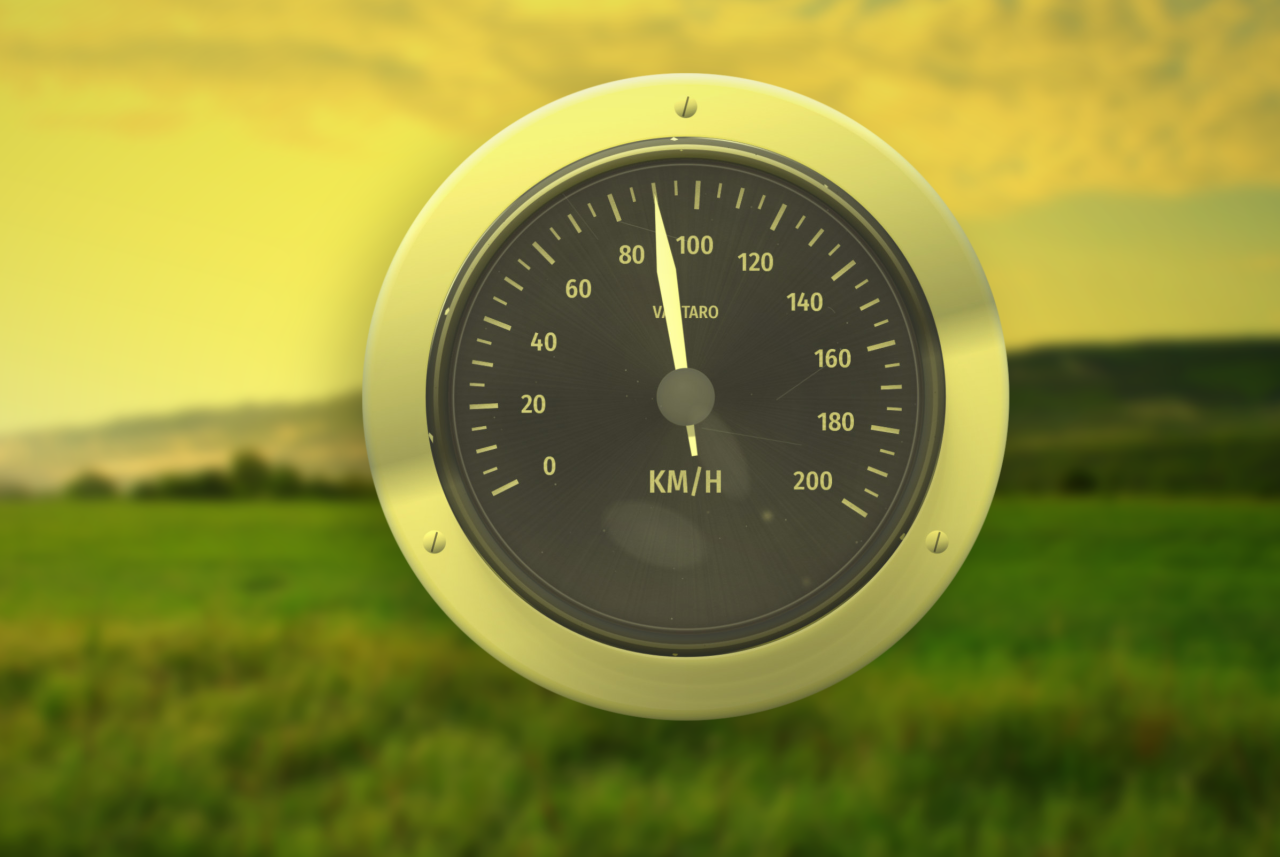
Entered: 90 km/h
